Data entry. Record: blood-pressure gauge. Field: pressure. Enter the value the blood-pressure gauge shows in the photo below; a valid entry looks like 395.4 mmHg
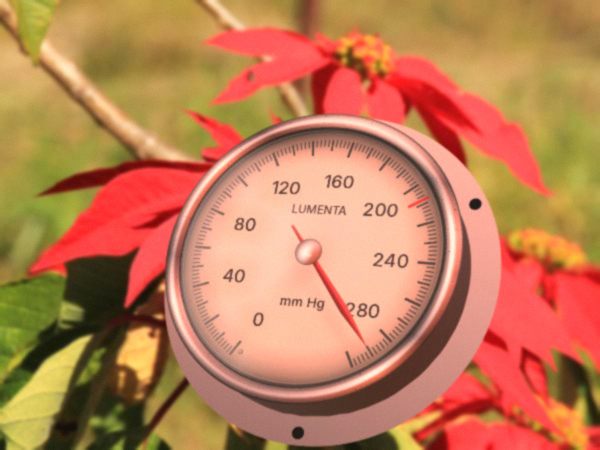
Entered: 290 mmHg
